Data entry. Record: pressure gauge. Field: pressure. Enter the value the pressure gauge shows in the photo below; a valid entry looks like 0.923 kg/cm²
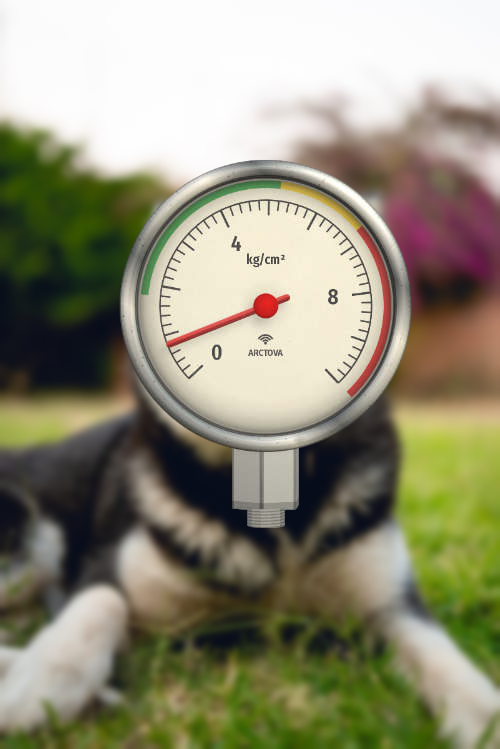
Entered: 0.8 kg/cm²
